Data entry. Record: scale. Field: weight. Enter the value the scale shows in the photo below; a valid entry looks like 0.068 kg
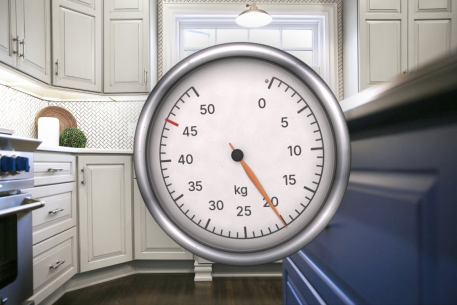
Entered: 20 kg
